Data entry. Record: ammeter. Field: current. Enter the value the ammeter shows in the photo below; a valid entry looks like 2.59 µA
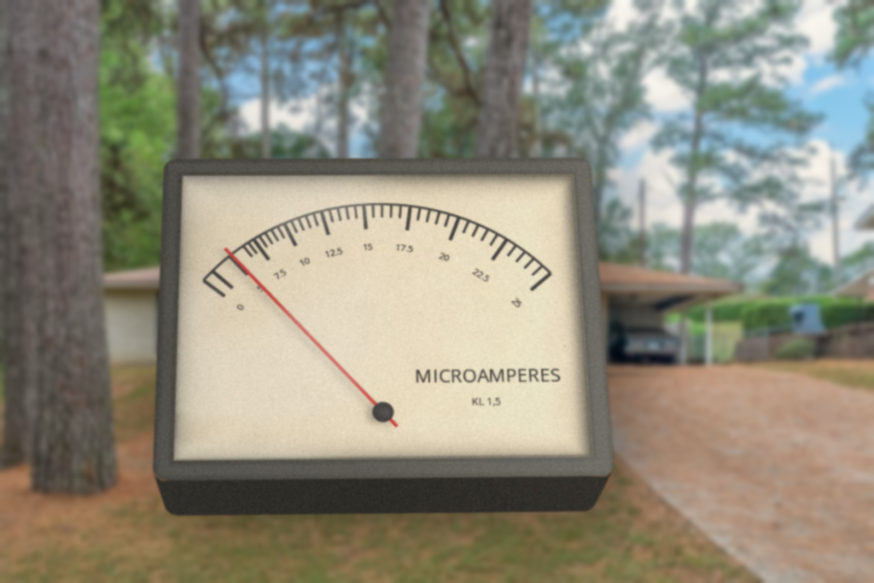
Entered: 5 µA
